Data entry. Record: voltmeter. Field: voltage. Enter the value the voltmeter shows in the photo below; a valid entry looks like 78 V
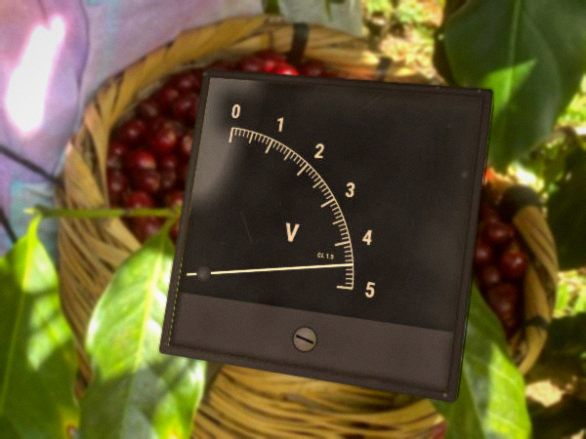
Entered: 4.5 V
